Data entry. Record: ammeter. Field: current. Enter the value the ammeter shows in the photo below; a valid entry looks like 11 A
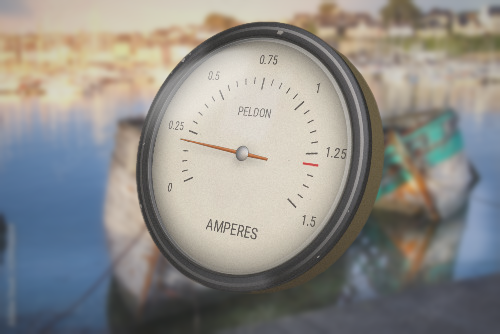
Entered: 0.2 A
